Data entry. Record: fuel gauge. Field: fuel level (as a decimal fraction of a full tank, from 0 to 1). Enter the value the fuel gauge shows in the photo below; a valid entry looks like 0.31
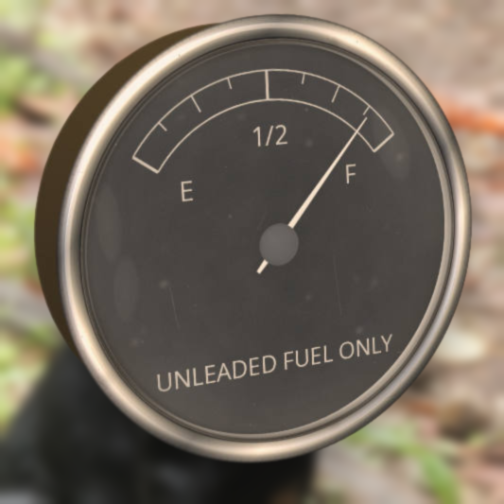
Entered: 0.875
